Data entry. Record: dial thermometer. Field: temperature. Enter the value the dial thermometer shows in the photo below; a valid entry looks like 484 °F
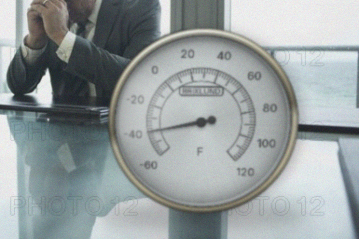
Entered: -40 °F
